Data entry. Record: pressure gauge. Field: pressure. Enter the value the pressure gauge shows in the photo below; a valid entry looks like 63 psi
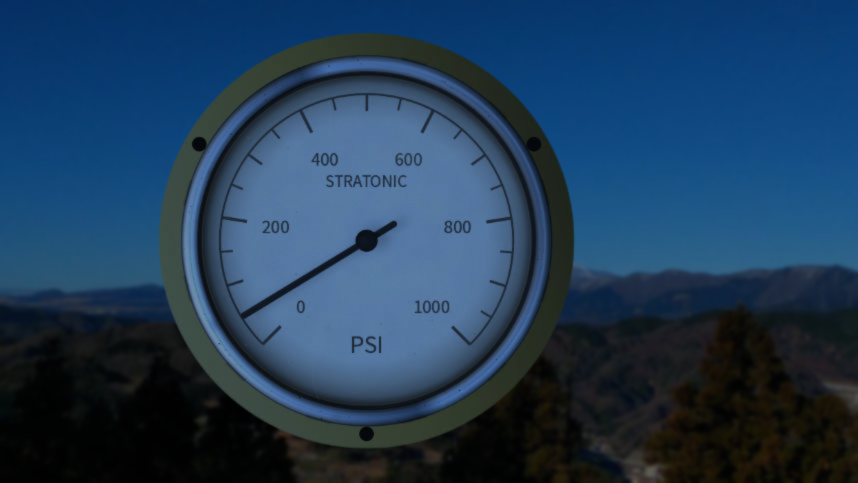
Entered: 50 psi
